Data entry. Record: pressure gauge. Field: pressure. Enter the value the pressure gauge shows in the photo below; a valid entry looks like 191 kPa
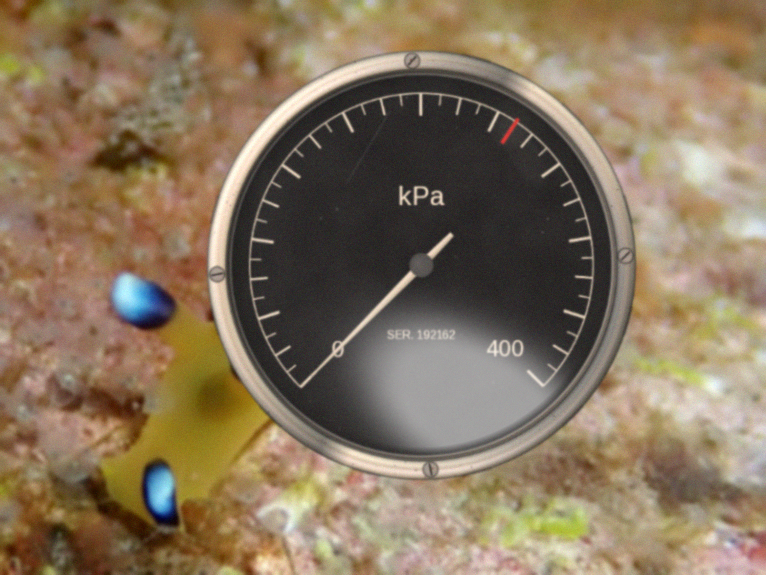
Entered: 0 kPa
